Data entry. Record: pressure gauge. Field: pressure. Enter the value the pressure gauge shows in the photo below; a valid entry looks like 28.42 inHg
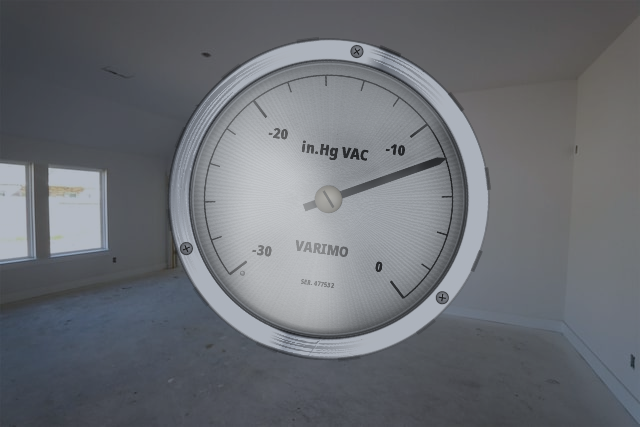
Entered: -8 inHg
